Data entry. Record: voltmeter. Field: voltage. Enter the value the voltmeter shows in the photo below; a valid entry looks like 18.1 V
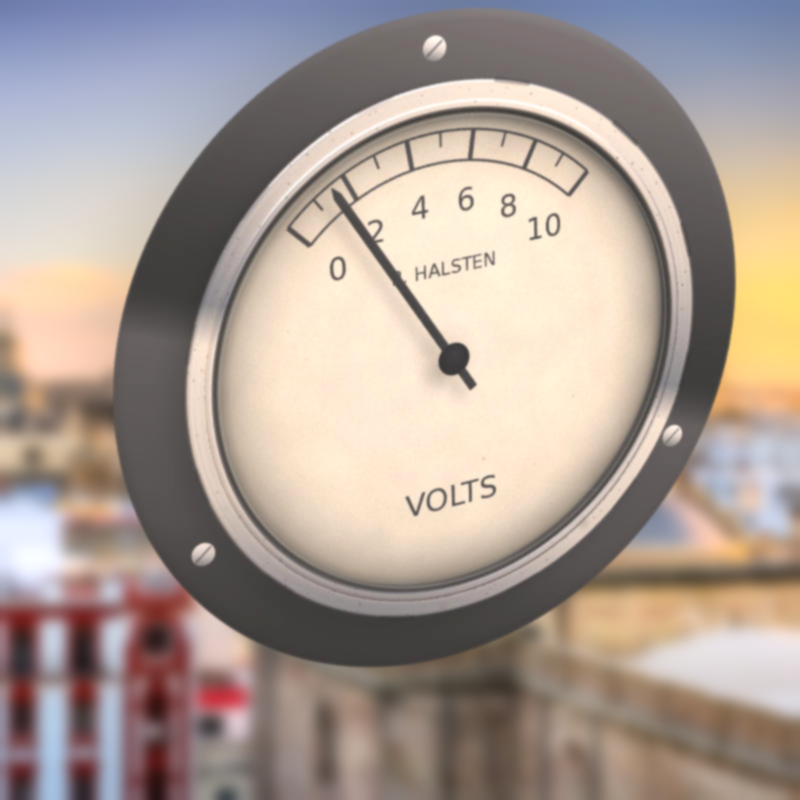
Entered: 1.5 V
